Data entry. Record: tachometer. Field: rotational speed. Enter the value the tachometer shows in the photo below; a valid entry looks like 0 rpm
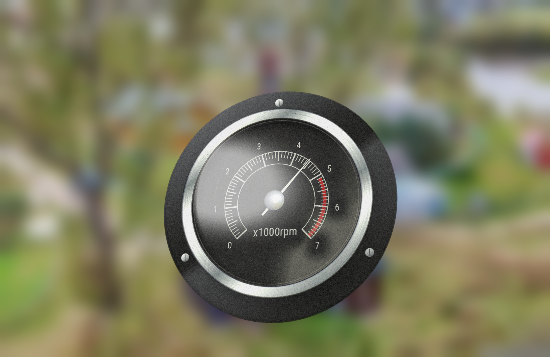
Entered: 4500 rpm
